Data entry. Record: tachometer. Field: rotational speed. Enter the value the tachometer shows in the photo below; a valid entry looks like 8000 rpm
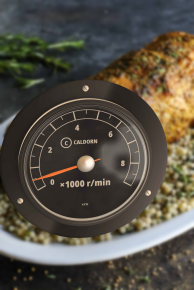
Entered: 500 rpm
